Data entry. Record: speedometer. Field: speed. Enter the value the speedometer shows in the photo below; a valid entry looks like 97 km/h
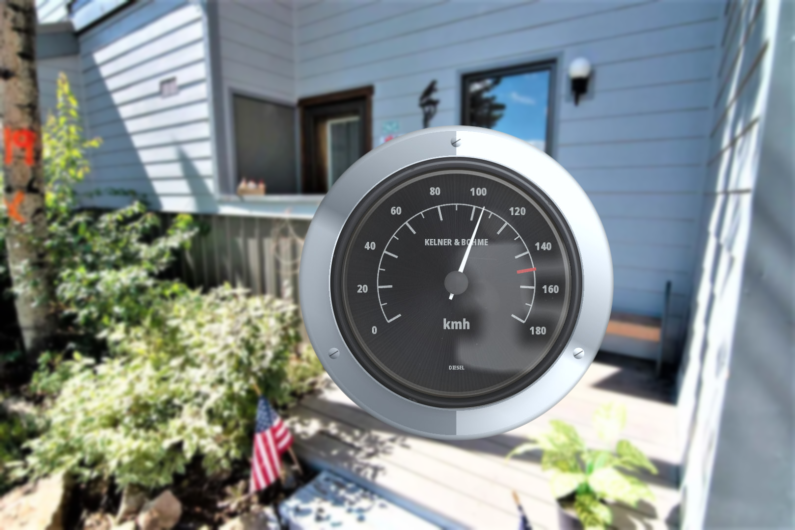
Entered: 105 km/h
